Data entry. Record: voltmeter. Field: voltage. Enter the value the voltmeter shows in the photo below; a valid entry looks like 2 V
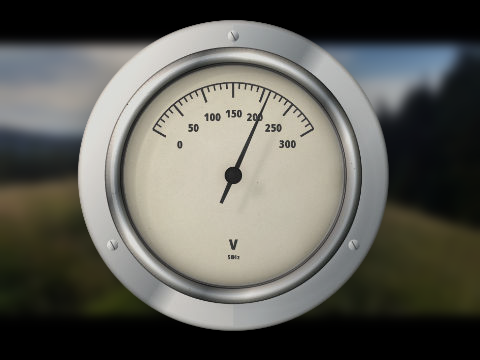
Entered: 210 V
